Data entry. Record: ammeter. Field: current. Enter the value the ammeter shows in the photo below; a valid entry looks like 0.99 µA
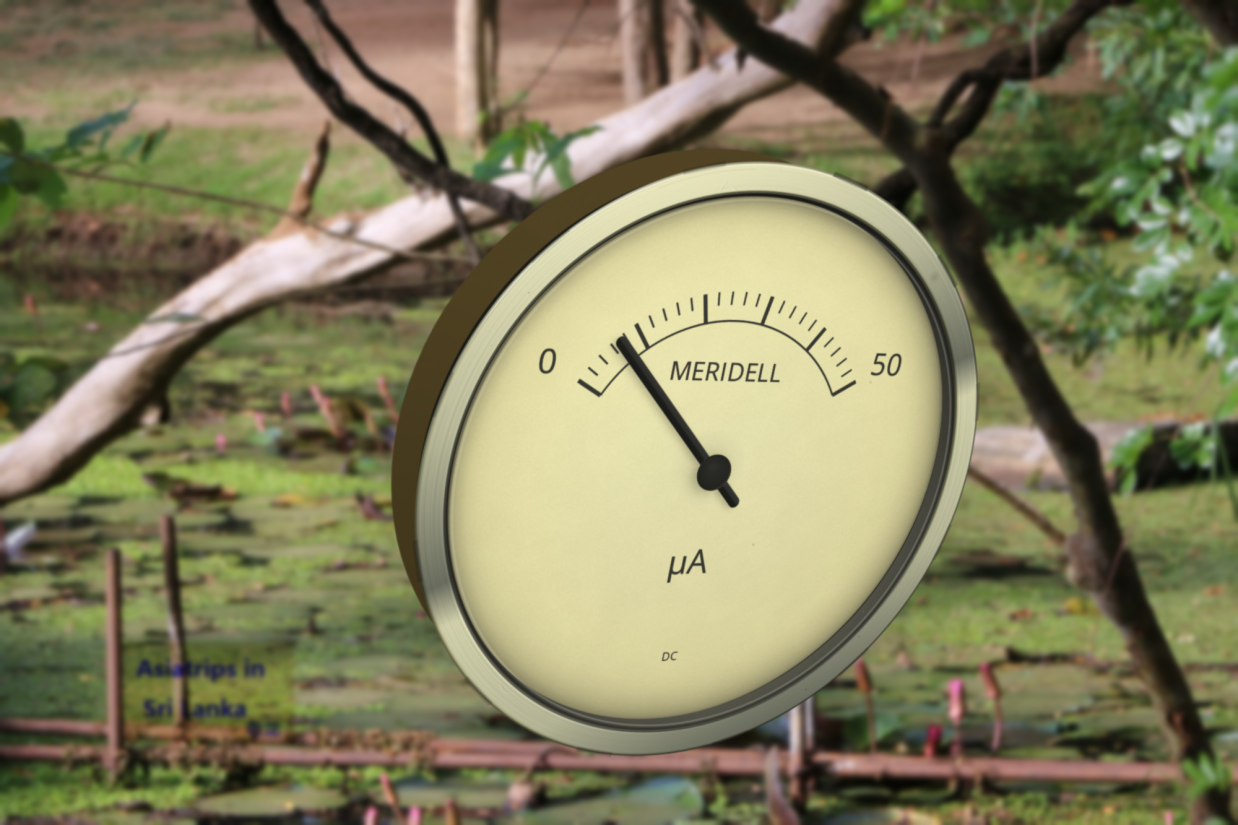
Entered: 7 µA
